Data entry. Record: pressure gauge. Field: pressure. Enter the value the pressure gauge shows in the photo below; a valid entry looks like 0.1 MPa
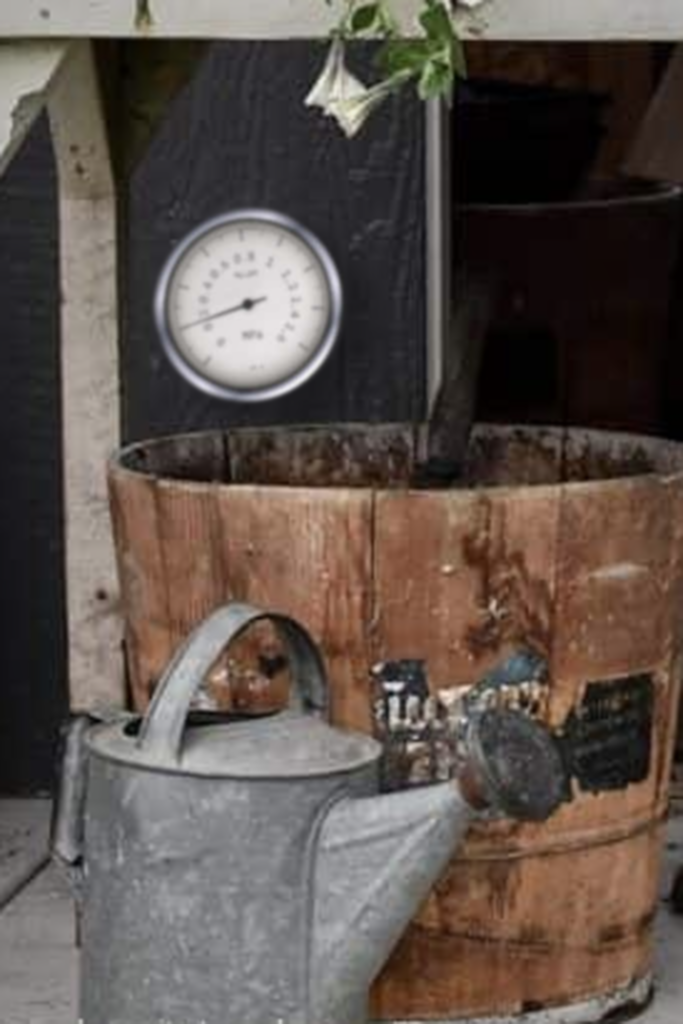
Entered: 0.2 MPa
